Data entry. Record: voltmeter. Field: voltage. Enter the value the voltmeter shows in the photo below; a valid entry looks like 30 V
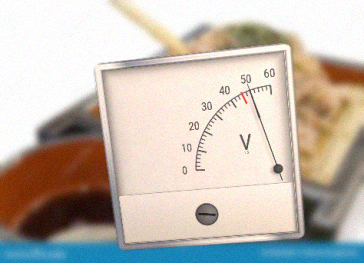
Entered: 50 V
